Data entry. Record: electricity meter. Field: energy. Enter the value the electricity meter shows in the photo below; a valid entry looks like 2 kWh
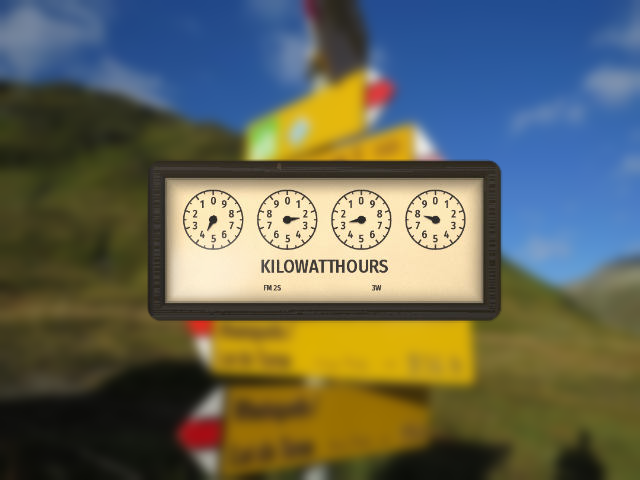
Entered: 4228 kWh
